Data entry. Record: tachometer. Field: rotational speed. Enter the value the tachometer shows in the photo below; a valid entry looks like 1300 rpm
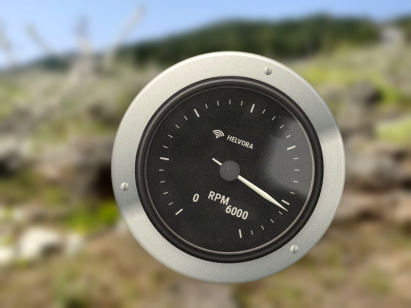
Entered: 5100 rpm
